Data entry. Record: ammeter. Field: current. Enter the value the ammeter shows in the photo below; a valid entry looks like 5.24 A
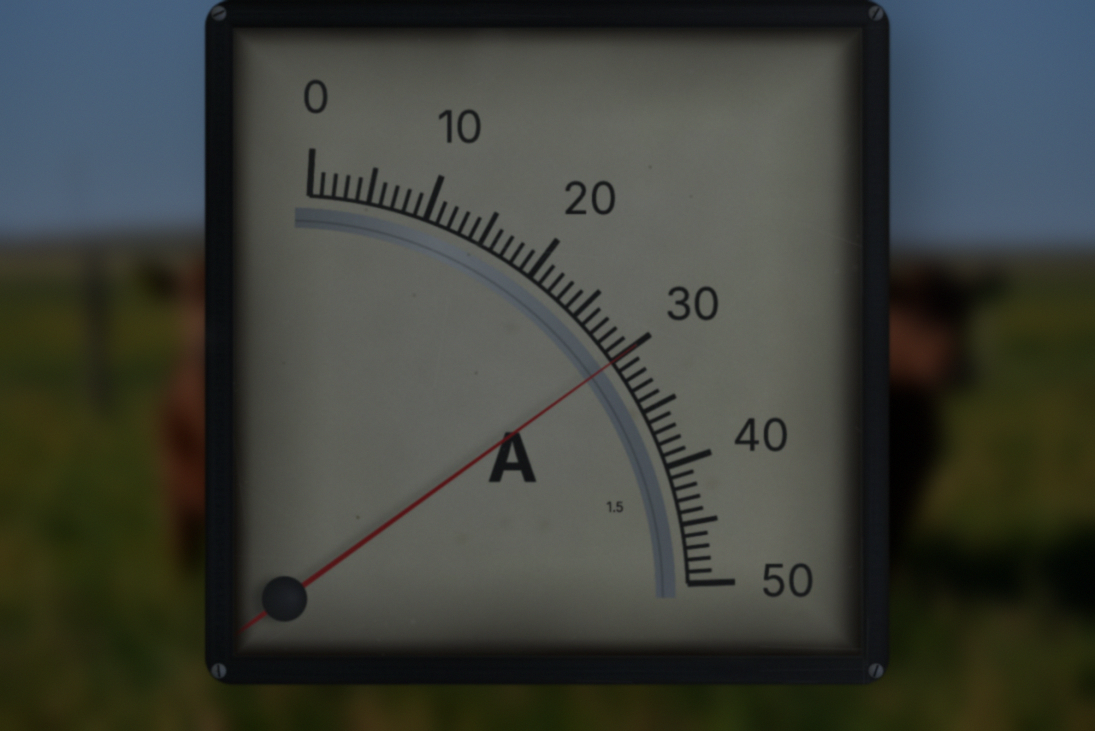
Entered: 30 A
